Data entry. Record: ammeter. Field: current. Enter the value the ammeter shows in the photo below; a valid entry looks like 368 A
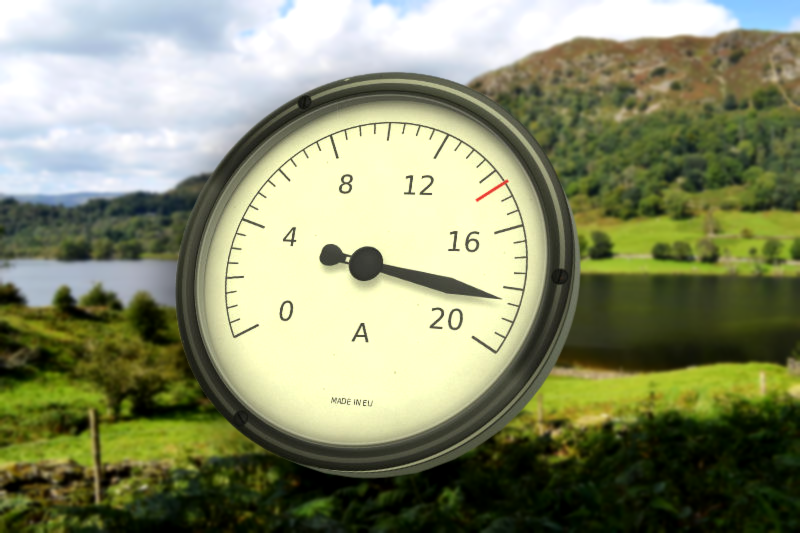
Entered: 18.5 A
